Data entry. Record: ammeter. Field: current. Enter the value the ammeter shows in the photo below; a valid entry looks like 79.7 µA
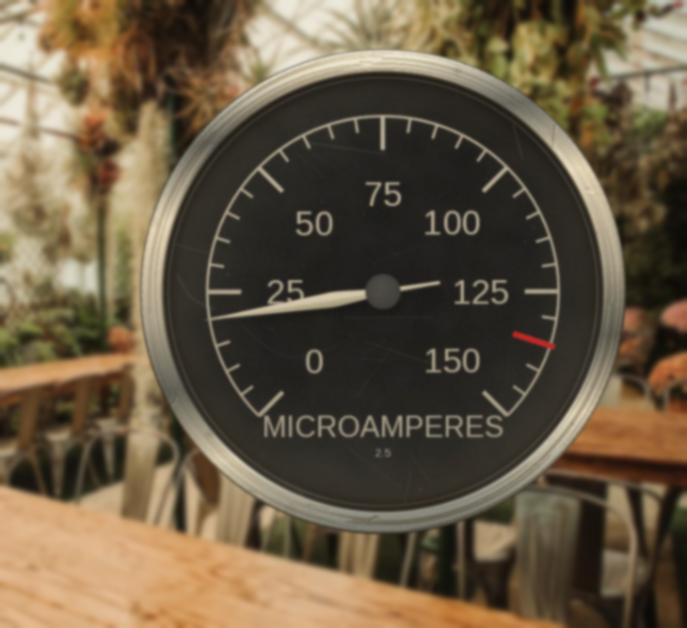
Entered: 20 µA
